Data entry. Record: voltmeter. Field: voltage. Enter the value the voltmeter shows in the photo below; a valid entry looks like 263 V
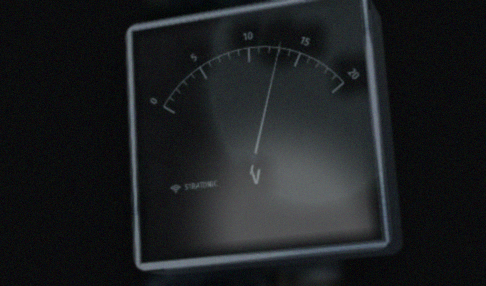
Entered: 13 V
